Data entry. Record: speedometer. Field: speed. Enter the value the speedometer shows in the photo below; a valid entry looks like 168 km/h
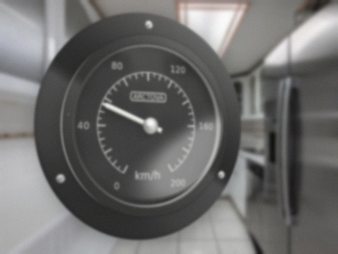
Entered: 55 km/h
